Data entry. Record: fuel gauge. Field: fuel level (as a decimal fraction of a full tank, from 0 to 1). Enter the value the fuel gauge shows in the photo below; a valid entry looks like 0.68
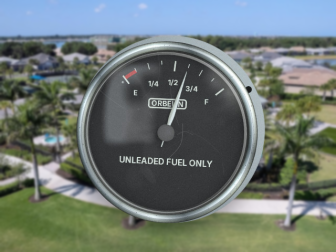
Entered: 0.625
